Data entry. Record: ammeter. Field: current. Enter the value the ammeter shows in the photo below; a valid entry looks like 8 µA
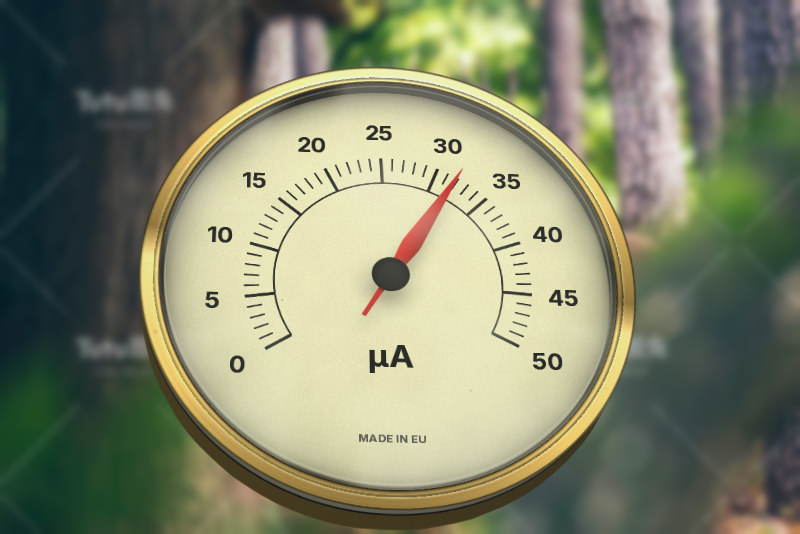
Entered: 32 µA
